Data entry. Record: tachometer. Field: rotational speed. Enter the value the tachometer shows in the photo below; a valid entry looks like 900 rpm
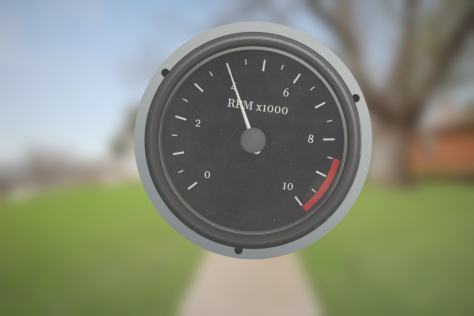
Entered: 4000 rpm
